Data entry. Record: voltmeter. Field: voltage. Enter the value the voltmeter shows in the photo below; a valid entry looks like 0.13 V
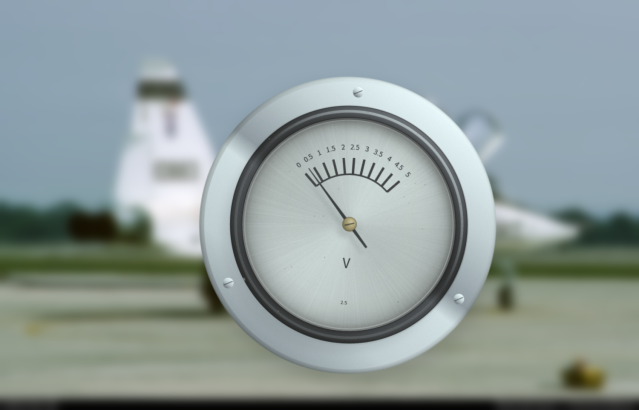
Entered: 0.25 V
